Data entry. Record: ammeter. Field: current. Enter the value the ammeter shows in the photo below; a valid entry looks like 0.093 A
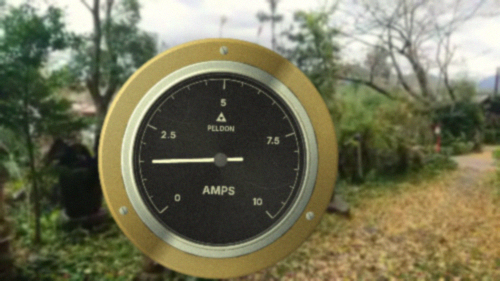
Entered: 1.5 A
